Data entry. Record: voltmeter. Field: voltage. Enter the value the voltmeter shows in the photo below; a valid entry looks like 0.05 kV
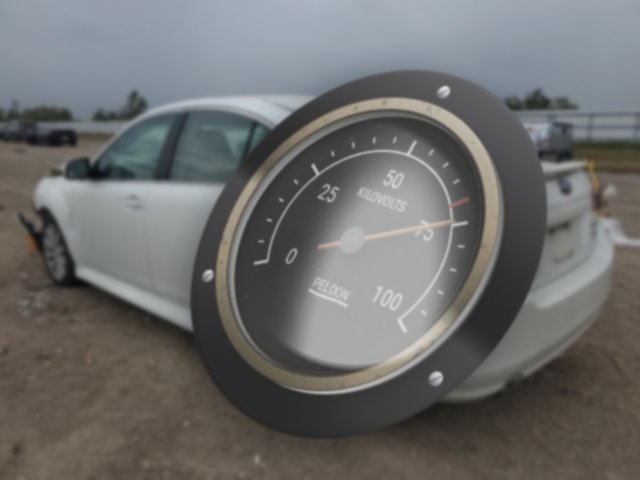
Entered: 75 kV
